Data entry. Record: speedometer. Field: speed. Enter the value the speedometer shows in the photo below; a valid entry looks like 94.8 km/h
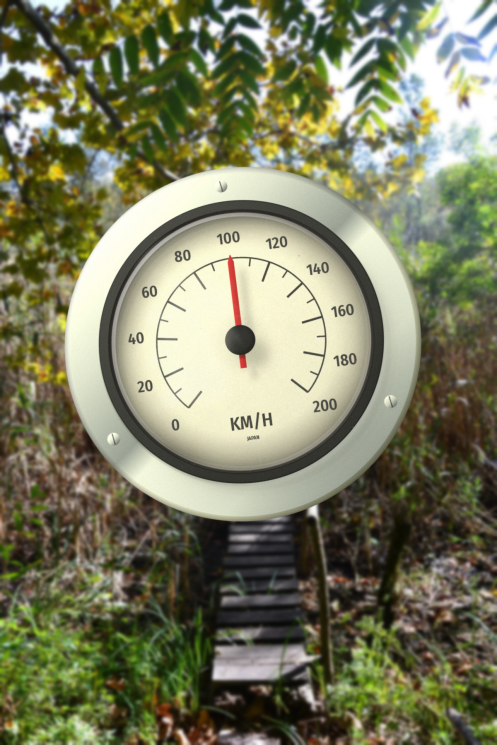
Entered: 100 km/h
